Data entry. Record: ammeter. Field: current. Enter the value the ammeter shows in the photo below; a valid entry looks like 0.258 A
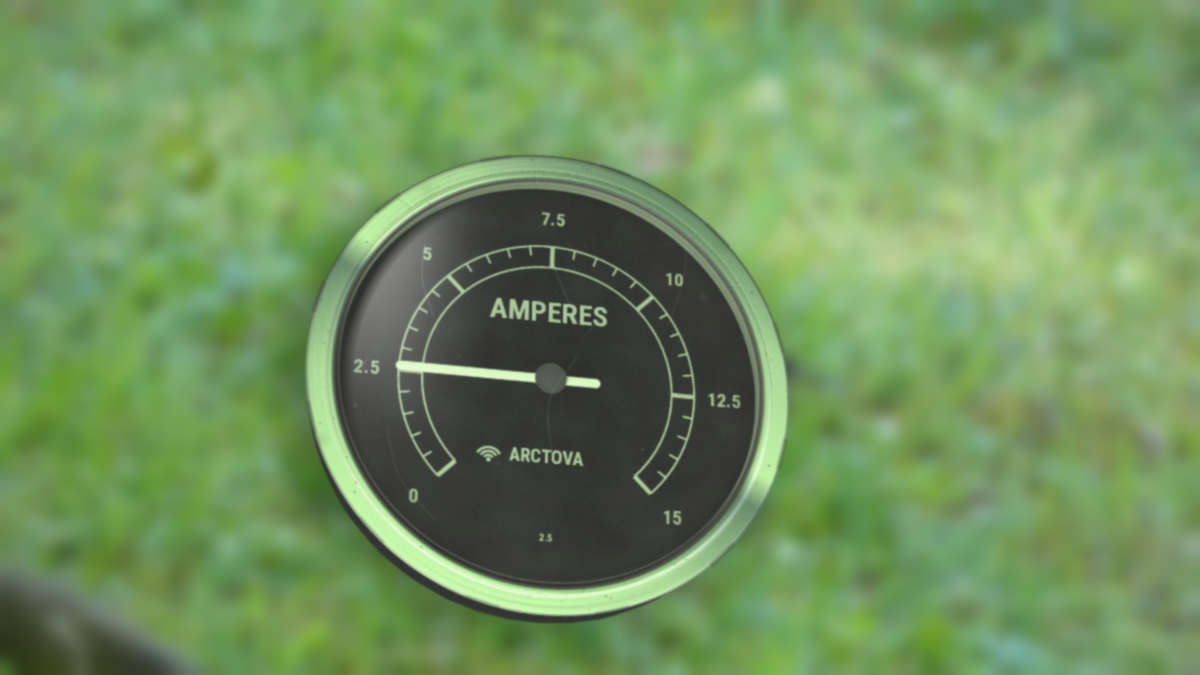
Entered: 2.5 A
